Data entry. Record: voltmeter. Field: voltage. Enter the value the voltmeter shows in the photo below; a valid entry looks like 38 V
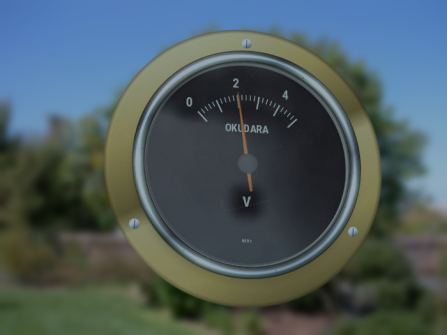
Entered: 2 V
